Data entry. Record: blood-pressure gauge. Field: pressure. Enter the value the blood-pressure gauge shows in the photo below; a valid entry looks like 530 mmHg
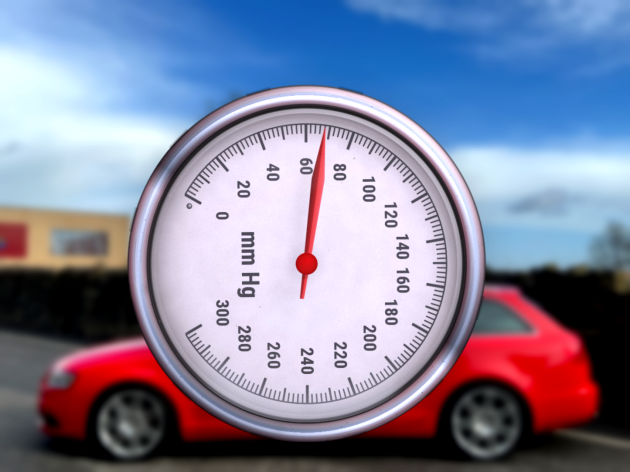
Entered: 68 mmHg
